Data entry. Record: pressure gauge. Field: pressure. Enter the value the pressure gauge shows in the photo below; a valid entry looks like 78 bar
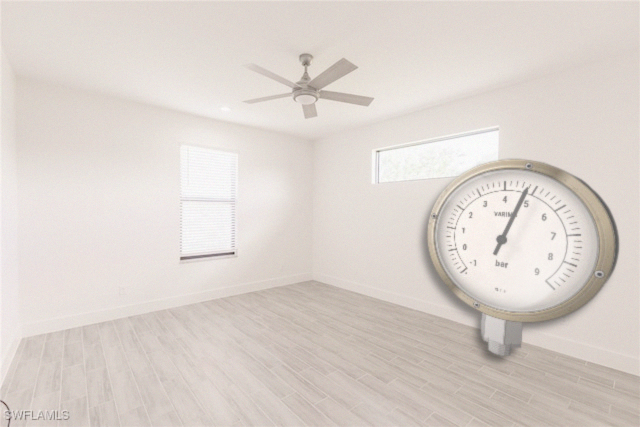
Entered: 4.8 bar
